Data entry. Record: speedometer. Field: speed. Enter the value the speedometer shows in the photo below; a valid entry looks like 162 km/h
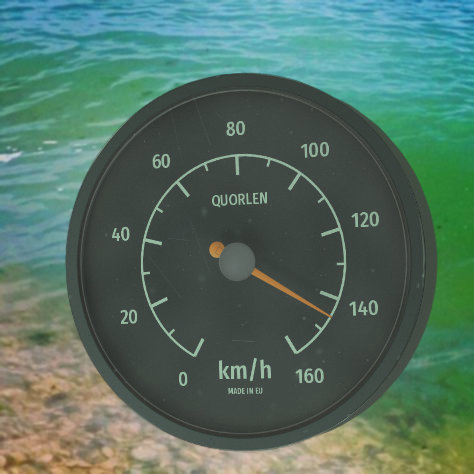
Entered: 145 km/h
